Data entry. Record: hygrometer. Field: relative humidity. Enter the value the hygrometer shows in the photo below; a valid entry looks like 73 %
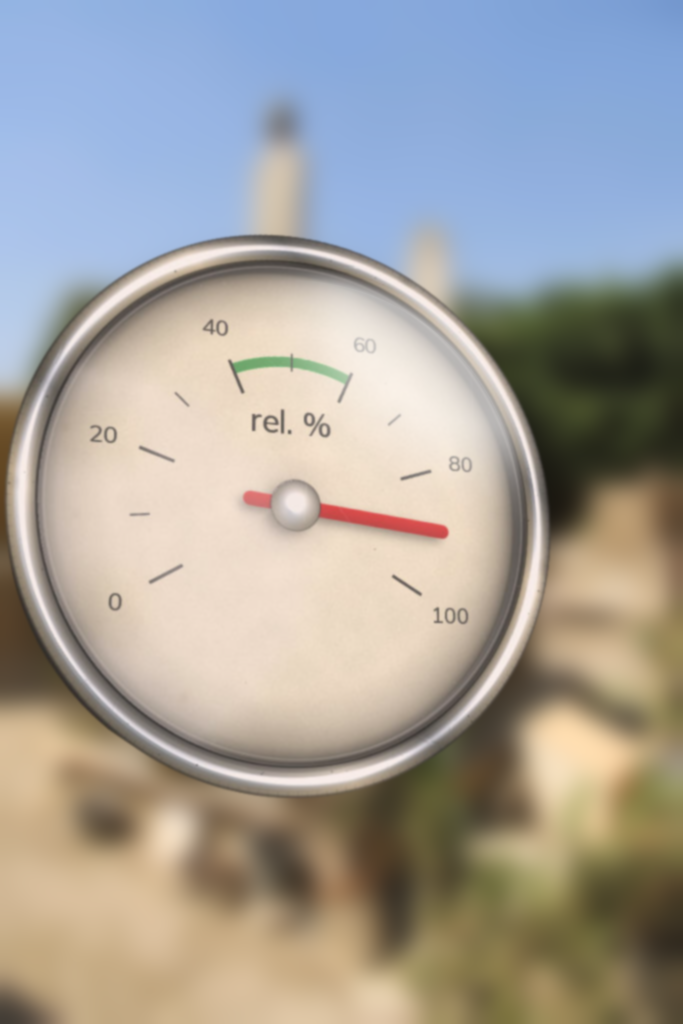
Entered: 90 %
